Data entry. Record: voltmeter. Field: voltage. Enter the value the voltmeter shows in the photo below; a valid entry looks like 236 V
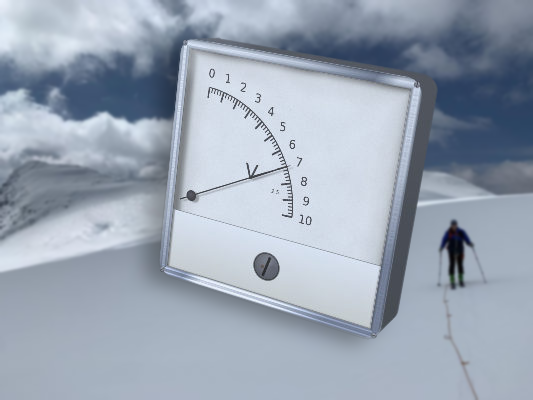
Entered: 7 V
